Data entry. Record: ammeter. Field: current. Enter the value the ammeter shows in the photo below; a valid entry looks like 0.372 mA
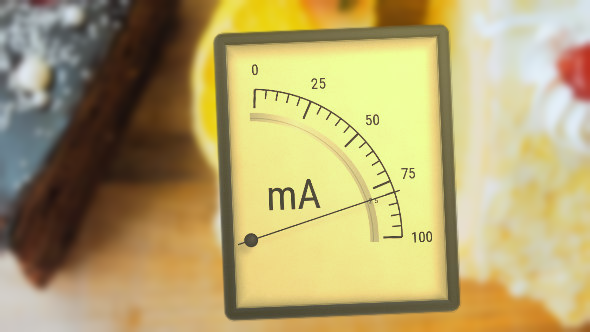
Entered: 80 mA
